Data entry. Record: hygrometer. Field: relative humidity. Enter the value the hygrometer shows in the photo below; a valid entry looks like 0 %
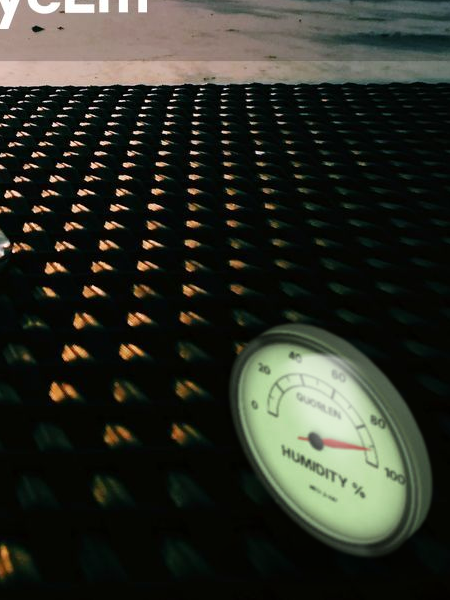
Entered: 90 %
